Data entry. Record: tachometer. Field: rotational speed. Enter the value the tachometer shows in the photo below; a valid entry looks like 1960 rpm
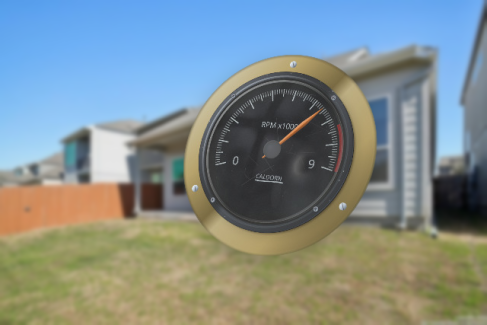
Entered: 6500 rpm
